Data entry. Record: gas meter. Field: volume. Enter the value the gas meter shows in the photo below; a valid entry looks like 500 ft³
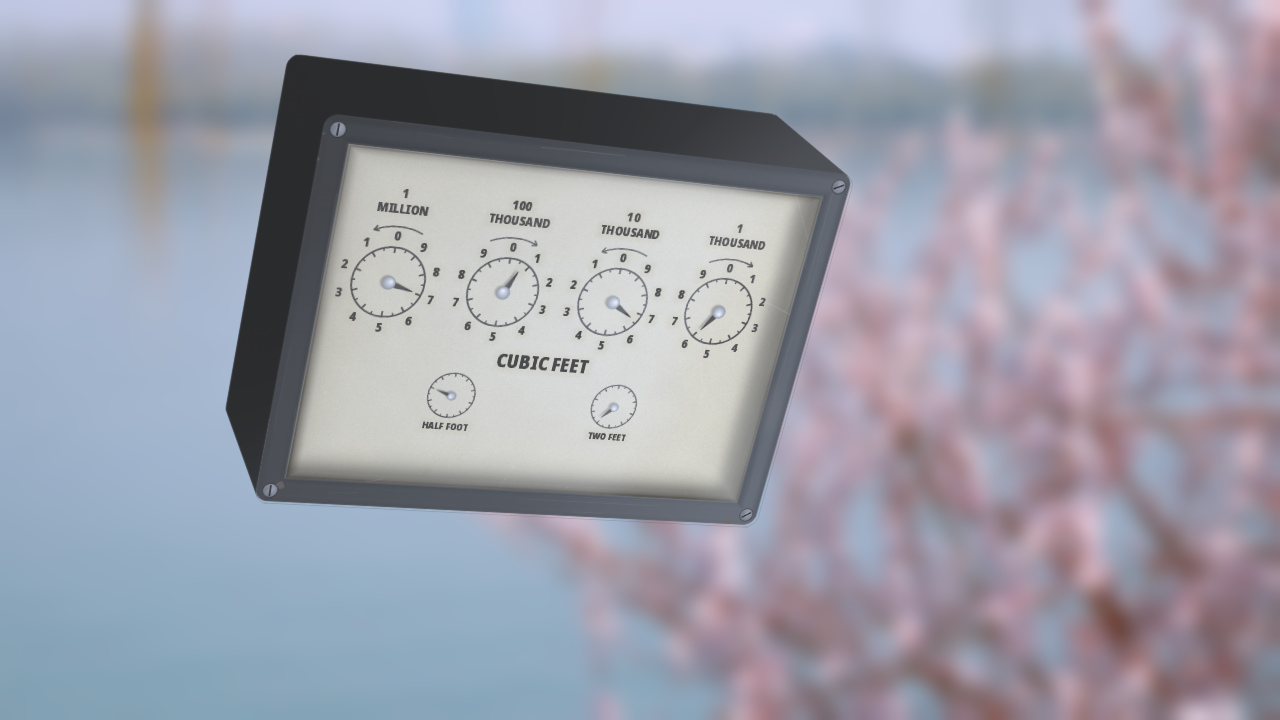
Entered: 706600 ft³
